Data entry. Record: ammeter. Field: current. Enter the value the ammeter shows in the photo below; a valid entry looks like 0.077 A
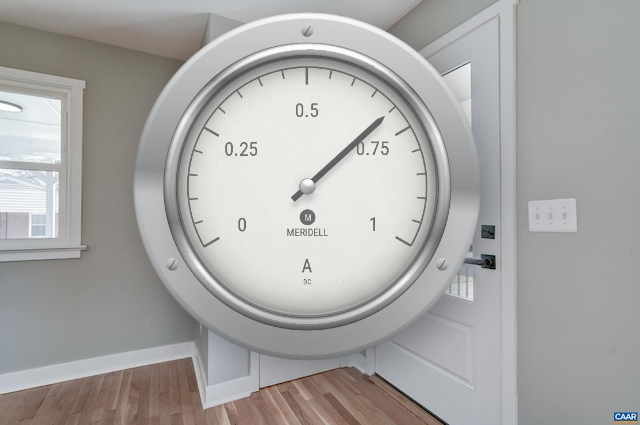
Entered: 0.7 A
